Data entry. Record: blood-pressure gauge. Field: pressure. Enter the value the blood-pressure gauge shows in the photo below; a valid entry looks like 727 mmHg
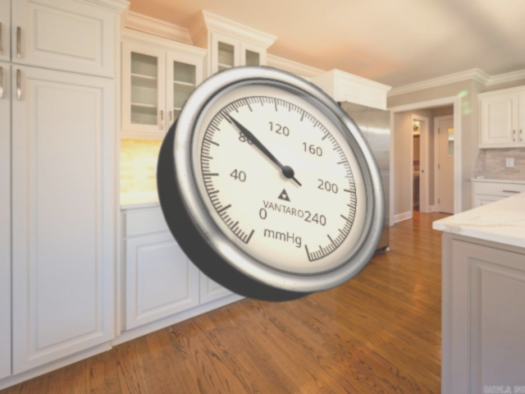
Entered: 80 mmHg
